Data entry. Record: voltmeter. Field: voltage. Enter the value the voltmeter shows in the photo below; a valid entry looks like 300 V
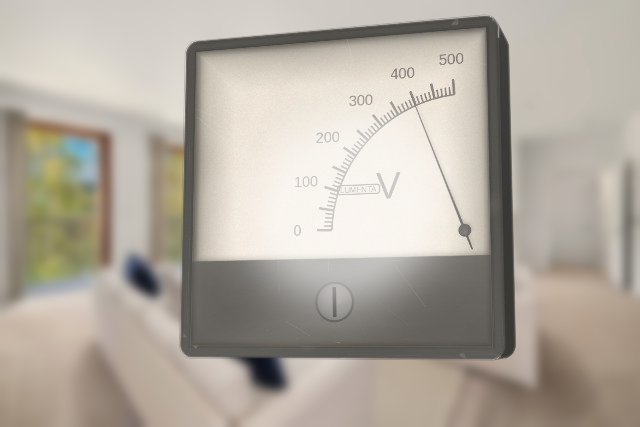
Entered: 400 V
